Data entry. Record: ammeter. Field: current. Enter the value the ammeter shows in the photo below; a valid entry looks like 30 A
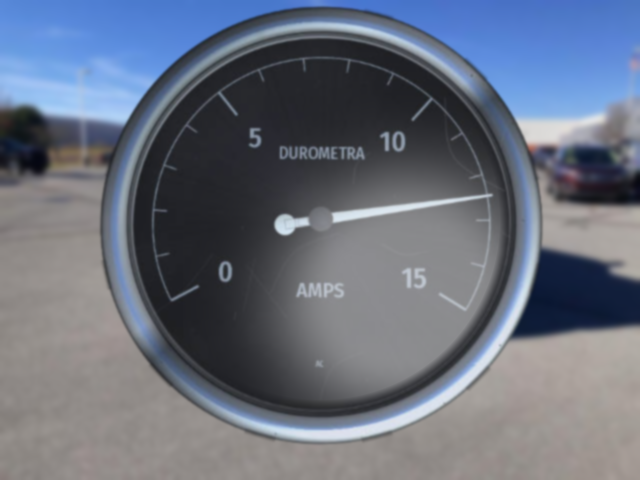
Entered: 12.5 A
